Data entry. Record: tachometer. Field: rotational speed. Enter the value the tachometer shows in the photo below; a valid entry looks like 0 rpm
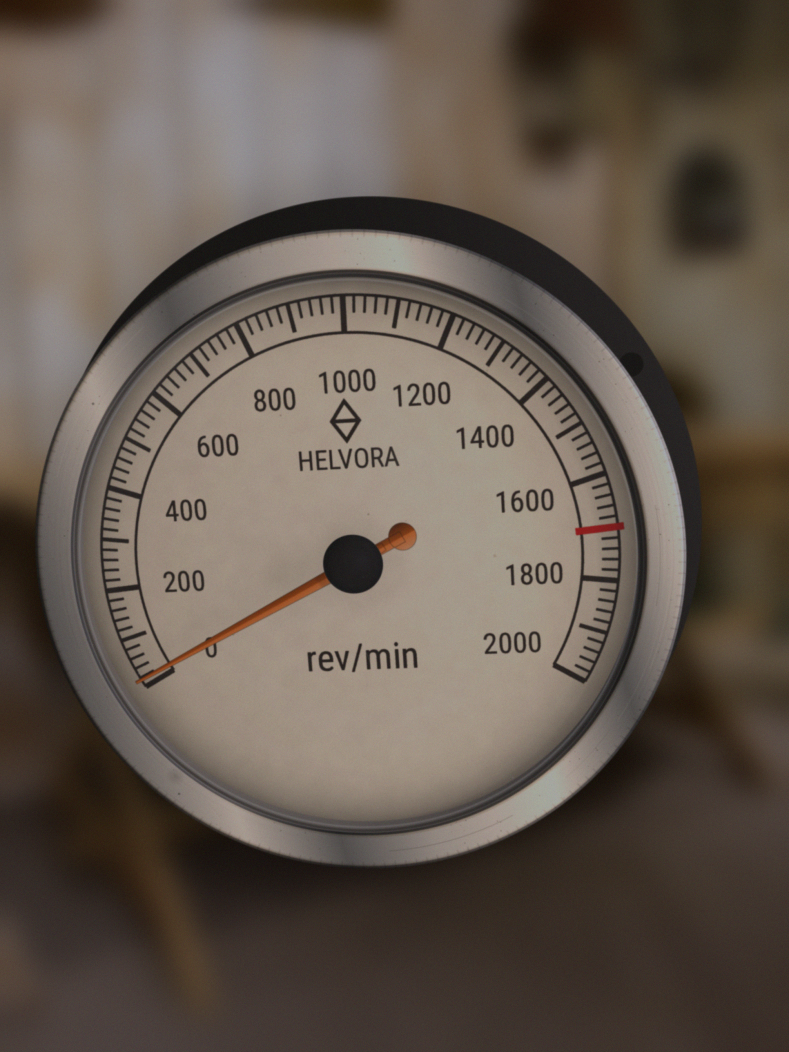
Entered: 20 rpm
